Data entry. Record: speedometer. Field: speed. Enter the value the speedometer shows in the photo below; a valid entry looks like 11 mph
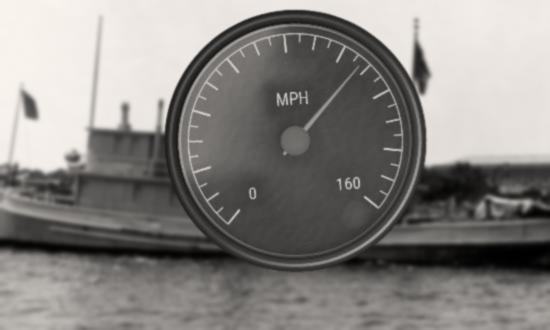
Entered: 107.5 mph
